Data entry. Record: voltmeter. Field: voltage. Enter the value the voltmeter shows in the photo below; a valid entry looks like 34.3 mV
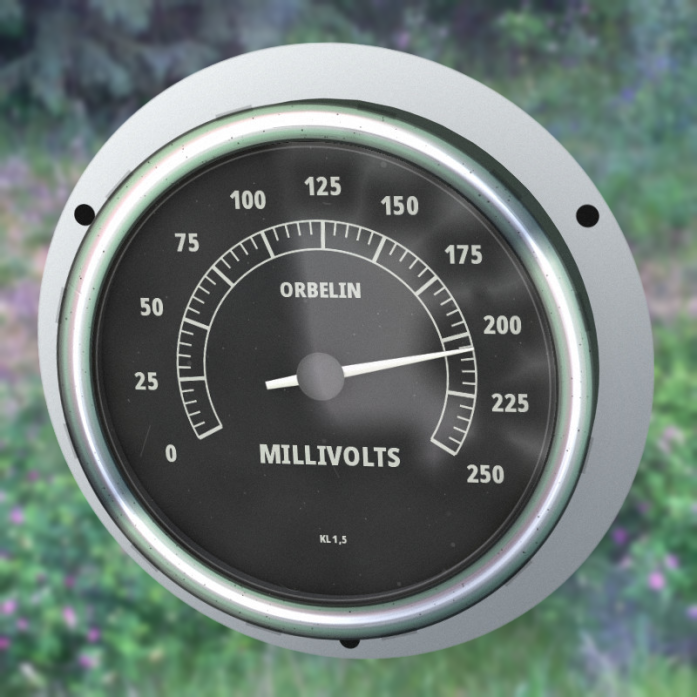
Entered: 205 mV
